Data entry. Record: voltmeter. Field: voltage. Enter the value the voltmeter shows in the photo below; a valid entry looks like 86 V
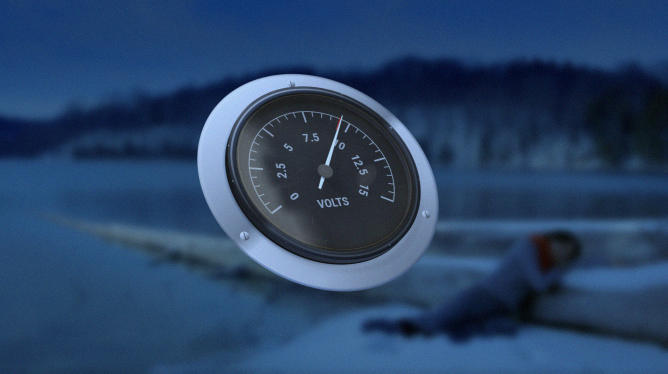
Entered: 9.5 V
